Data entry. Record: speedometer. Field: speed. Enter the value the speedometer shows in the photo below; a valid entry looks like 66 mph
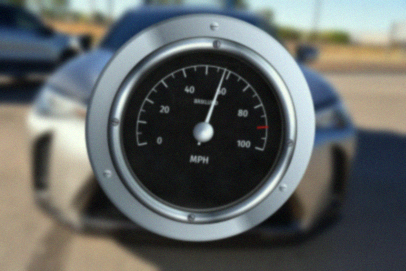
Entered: 57.5 mph
